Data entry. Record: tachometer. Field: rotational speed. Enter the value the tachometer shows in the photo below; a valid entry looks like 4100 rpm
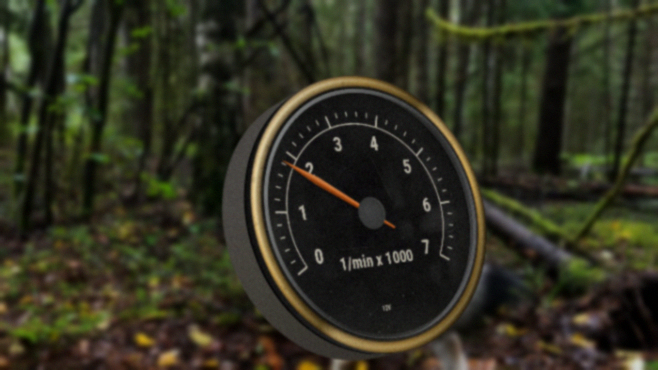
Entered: 1800 rpm
